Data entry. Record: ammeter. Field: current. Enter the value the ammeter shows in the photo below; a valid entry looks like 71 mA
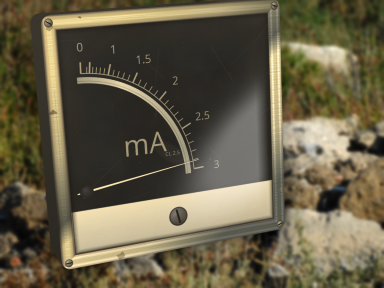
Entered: 2.9 mA
